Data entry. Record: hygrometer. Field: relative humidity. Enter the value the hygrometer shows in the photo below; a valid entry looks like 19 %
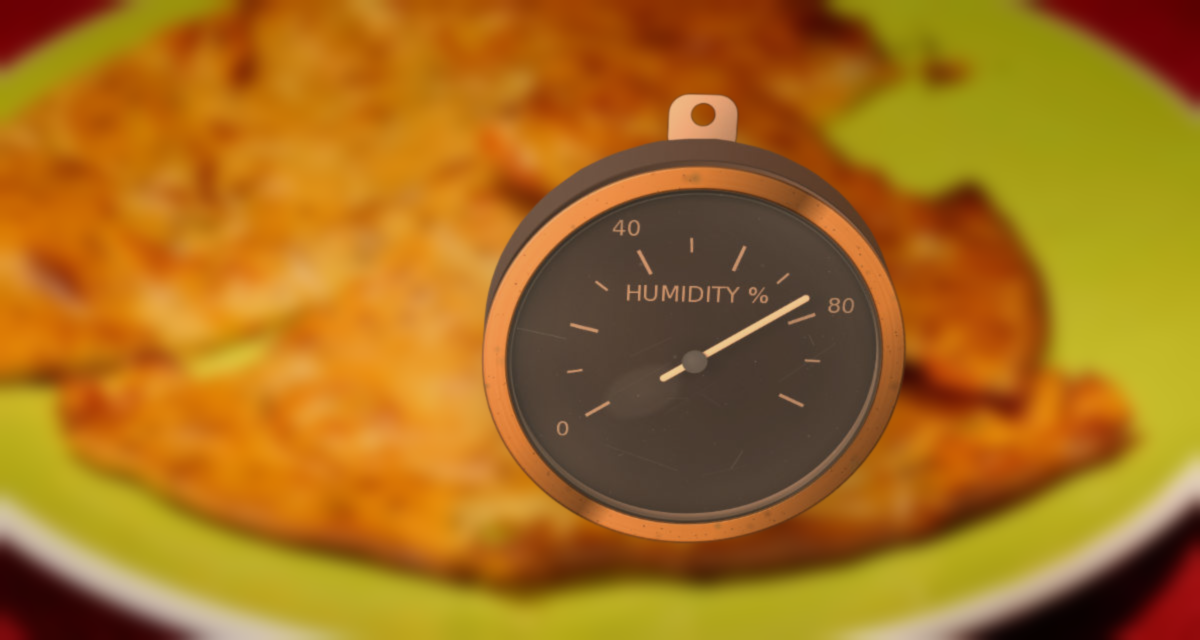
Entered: 75 %
